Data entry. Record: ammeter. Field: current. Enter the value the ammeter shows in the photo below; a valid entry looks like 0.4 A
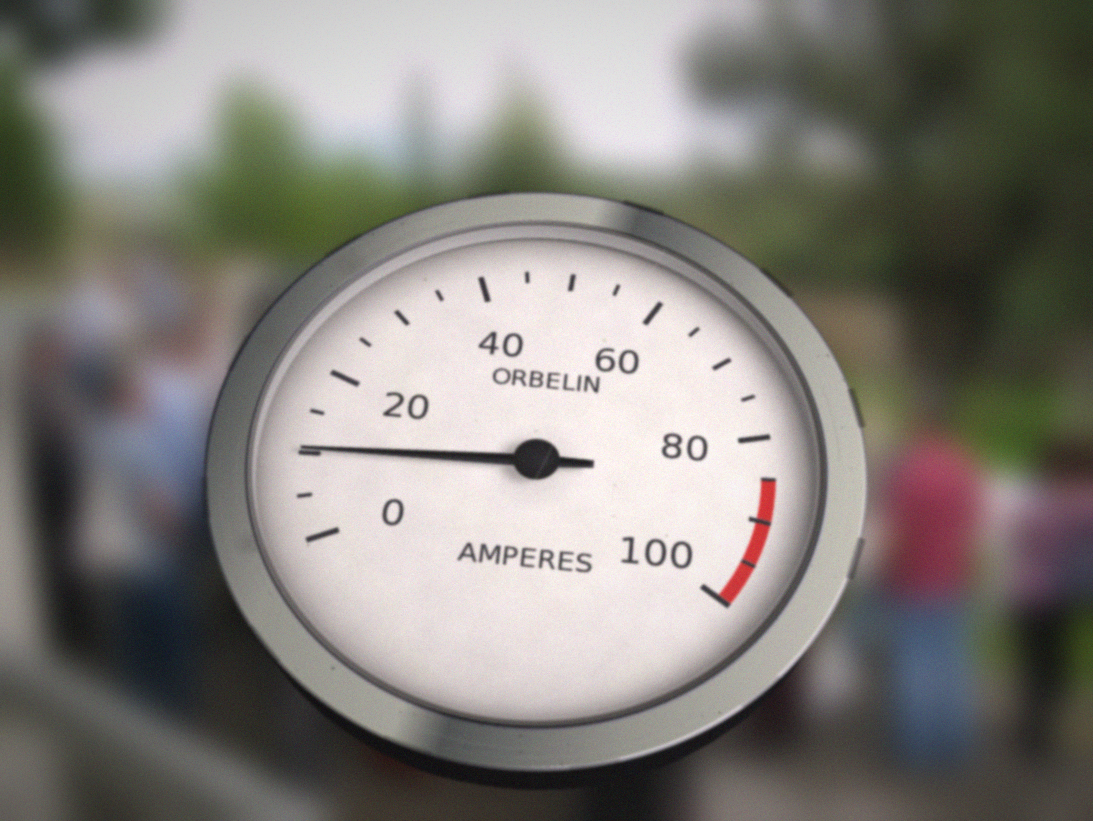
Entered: 10 A
